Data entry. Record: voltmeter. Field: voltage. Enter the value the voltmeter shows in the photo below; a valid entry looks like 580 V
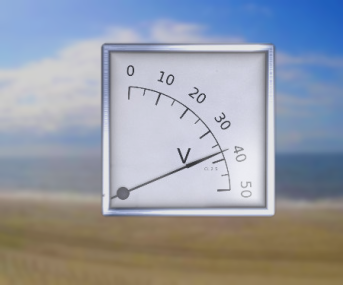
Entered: 37.5 V
